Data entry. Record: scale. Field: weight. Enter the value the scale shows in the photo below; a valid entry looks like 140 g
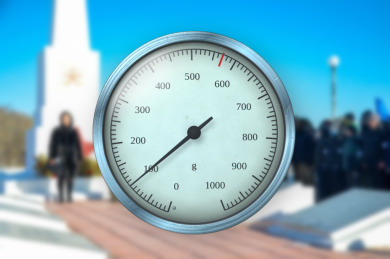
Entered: 100 g
